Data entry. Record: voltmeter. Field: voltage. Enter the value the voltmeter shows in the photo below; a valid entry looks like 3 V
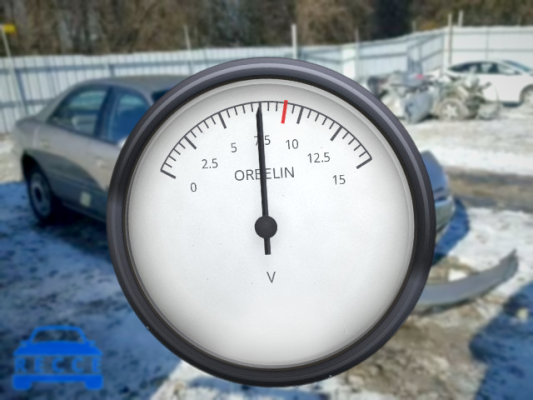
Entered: 7.5 V
